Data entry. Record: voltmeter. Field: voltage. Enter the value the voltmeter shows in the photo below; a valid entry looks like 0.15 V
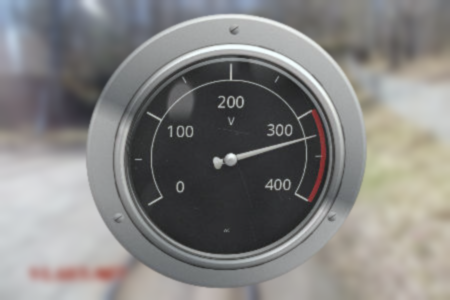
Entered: 325 V
